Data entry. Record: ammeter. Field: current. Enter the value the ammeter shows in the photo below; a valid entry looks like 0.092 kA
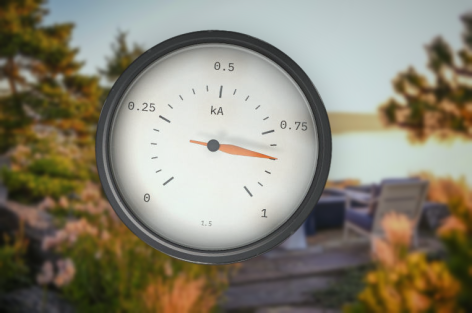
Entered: 0.85 kA
